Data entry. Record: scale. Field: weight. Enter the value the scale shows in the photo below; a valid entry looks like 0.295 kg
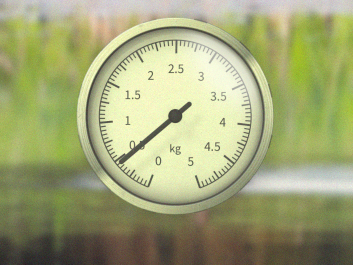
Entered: 0.45 kg
